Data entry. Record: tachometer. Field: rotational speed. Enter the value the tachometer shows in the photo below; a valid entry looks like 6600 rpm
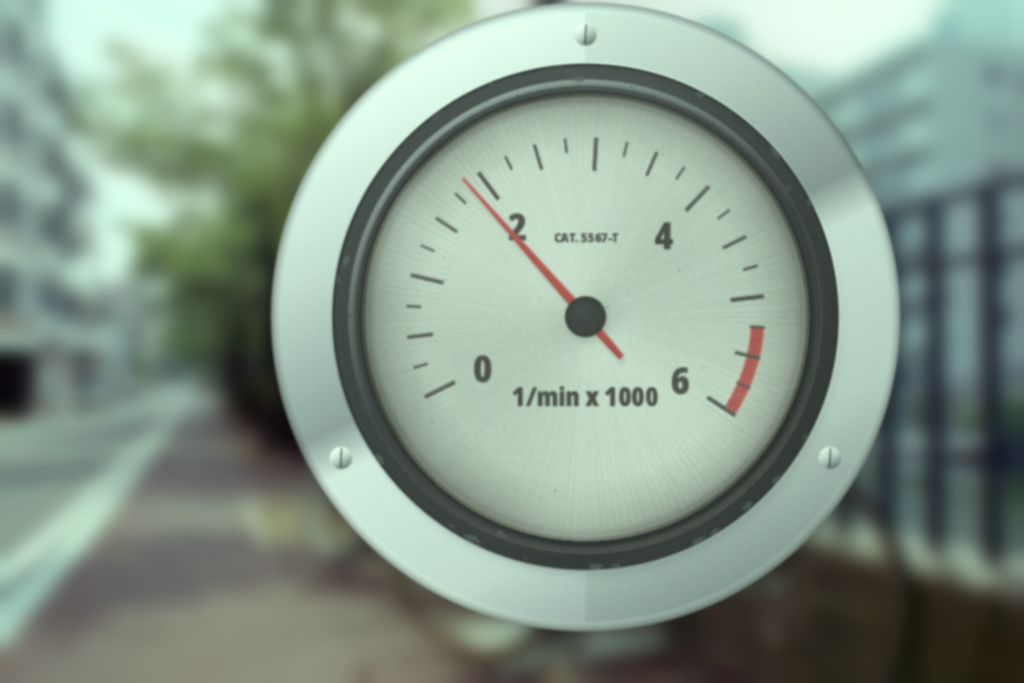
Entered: 1875 rpm
